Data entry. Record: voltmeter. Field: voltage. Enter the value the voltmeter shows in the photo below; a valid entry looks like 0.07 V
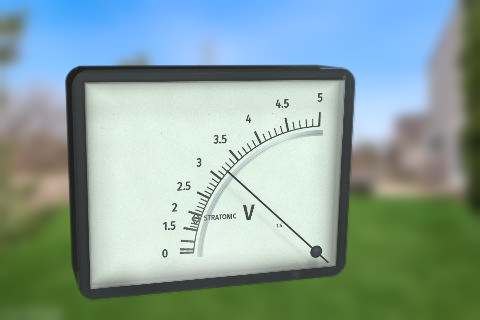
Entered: 3.2 V
